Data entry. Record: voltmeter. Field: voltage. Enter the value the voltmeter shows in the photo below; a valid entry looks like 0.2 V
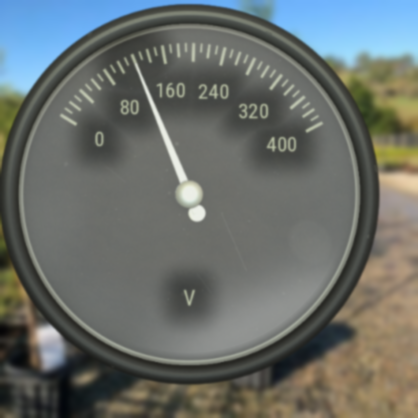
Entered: 120 V
